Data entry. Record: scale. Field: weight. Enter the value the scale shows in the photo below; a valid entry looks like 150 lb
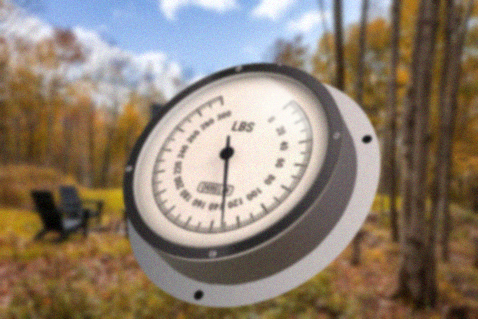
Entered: 130 lb
